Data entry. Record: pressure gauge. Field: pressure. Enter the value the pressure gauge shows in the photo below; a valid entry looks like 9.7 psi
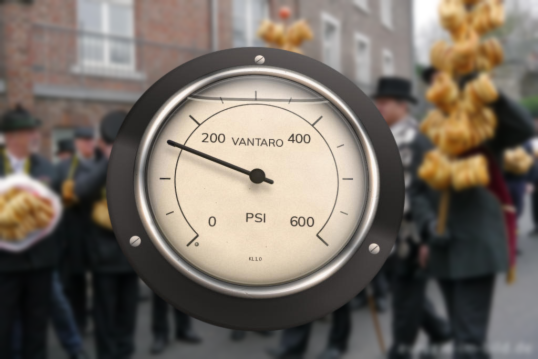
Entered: 150 psi
